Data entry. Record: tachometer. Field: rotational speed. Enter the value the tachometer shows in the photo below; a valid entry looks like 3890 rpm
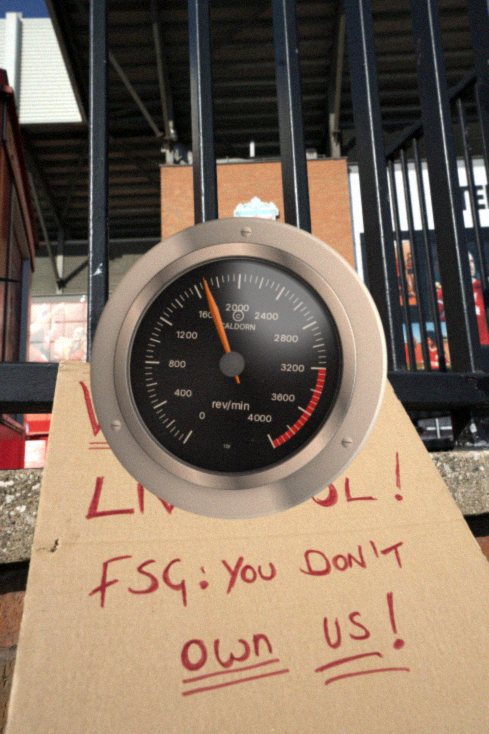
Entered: 1700 rpm
